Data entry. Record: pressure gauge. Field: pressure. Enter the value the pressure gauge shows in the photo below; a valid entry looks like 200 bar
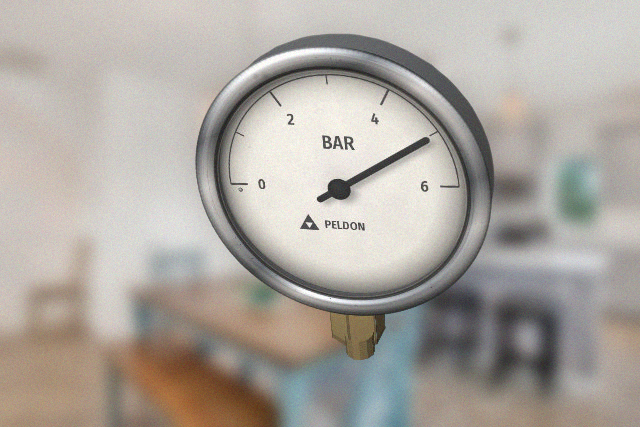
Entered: 5 bar
